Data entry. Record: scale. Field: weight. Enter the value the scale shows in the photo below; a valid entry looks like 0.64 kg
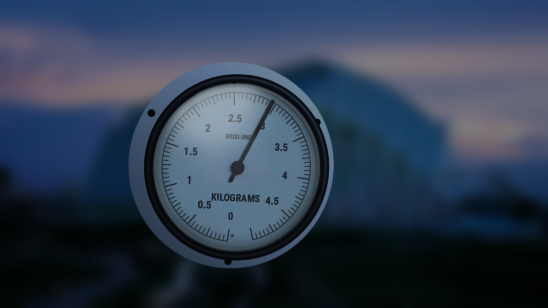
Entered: 2.95 kg
